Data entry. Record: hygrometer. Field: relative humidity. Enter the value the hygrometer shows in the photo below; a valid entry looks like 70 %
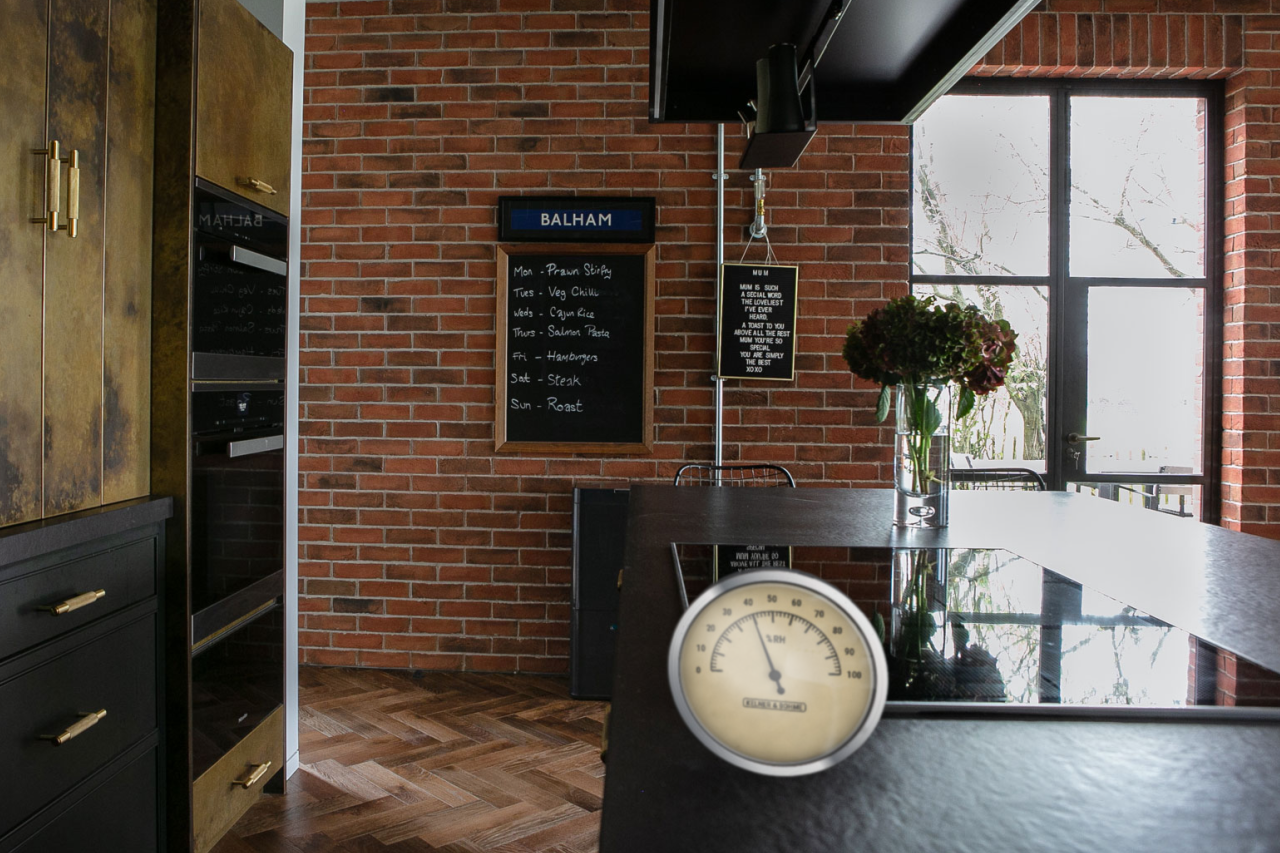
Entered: 40 %
